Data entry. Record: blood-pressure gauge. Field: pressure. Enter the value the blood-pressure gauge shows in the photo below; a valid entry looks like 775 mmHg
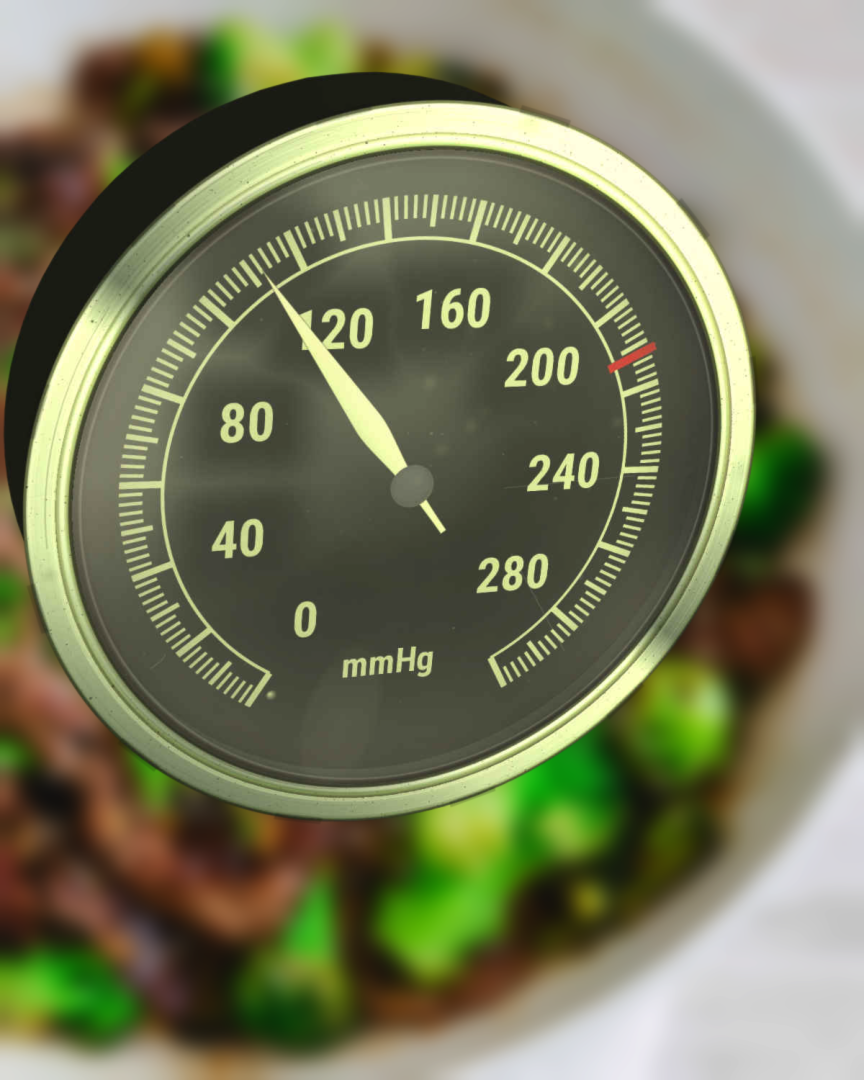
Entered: 112 mmHg
